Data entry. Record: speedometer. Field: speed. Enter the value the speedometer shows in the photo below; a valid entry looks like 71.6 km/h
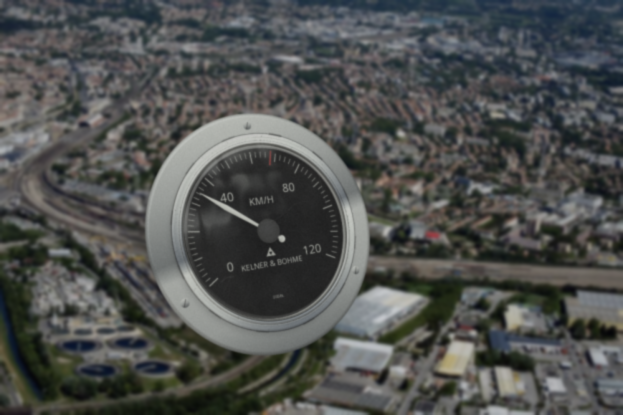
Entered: 34 km/h
